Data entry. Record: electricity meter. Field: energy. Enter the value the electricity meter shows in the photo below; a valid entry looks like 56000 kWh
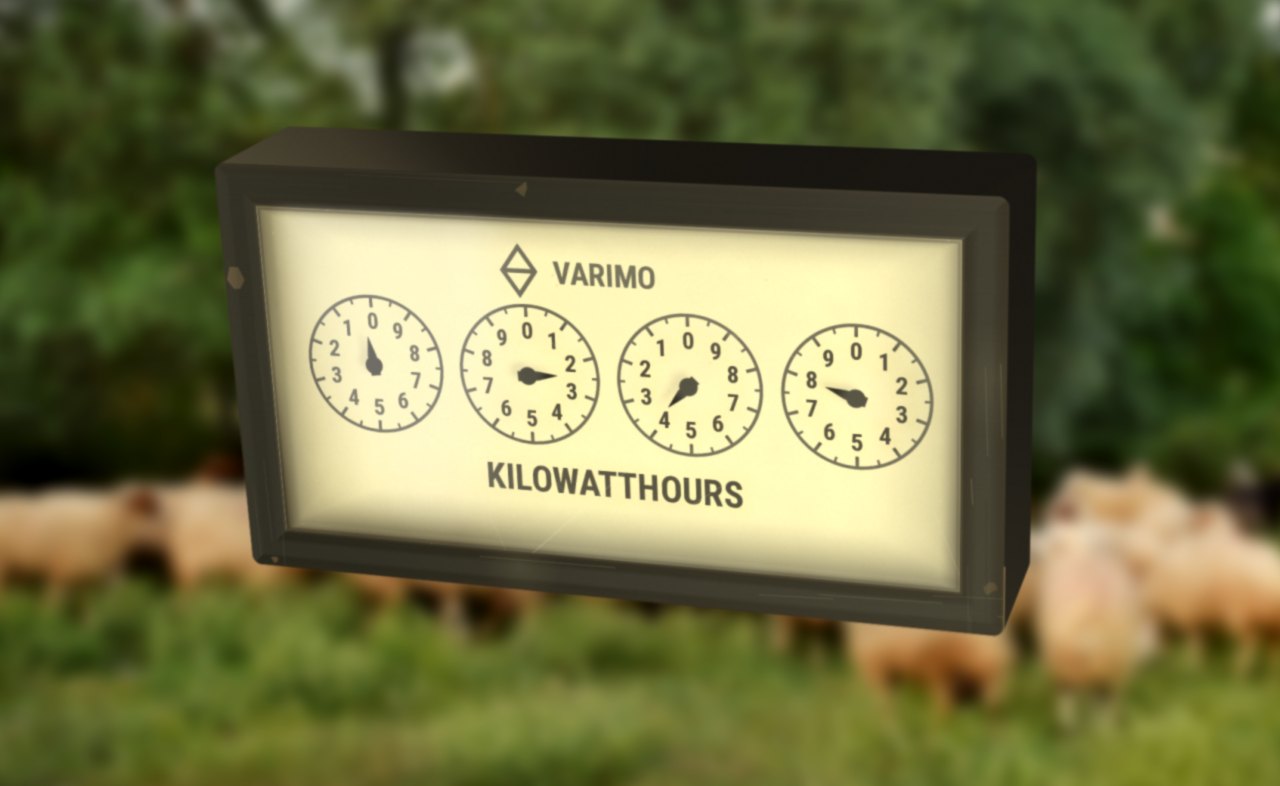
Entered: 238 kWh
